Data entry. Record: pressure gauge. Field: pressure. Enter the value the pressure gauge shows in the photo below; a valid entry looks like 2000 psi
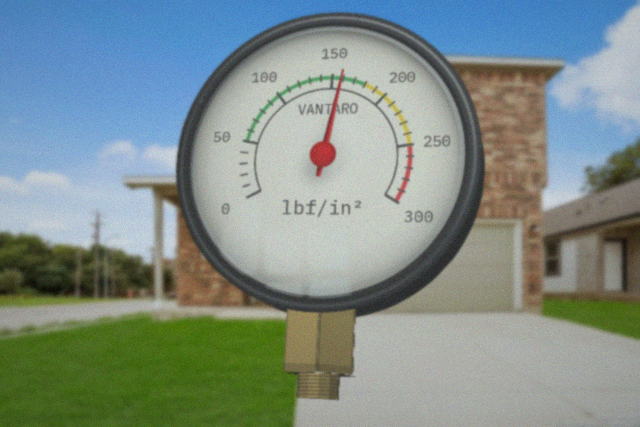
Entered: 160 psi
